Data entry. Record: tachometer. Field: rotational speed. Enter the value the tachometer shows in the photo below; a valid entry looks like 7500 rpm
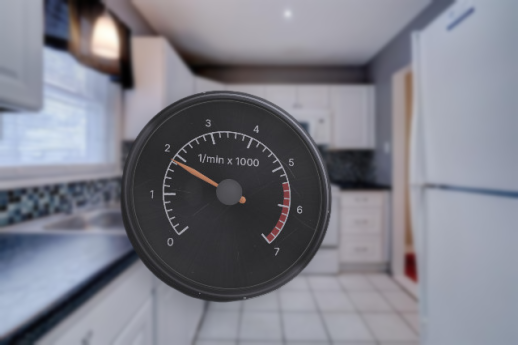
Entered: 1800 rpm
